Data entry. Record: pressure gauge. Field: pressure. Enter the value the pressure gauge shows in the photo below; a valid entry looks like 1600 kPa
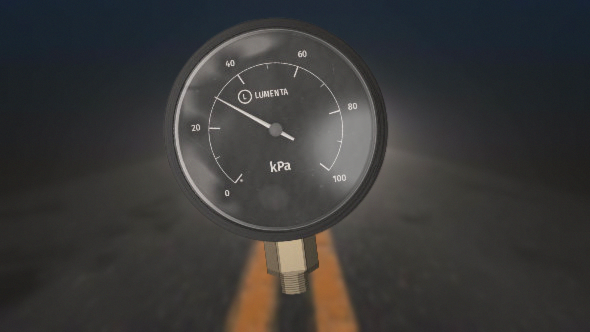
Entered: 30 kPa
